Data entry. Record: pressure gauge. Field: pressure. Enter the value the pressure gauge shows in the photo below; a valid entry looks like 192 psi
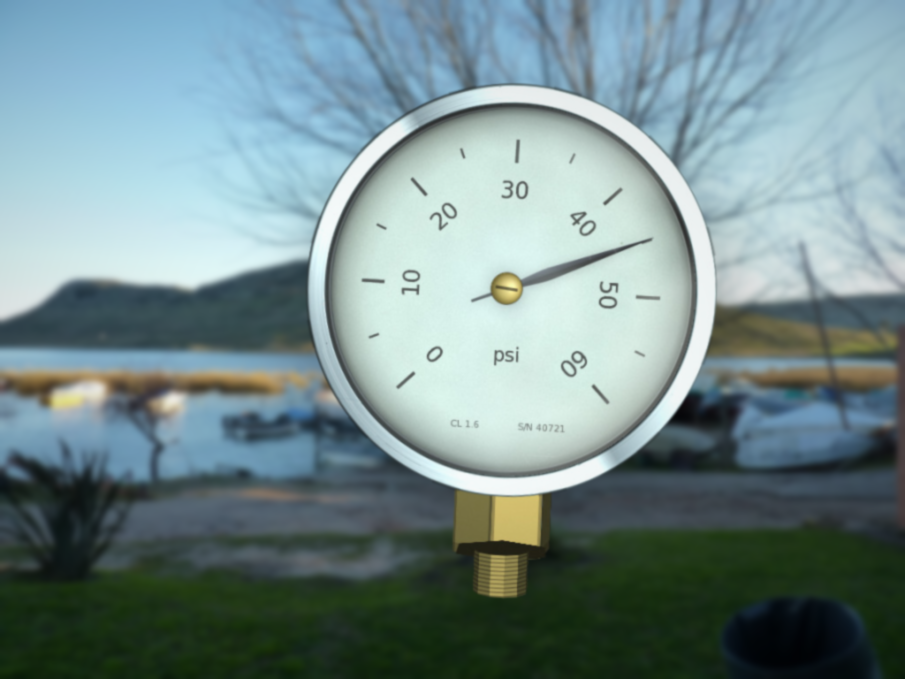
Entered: 45 psi
